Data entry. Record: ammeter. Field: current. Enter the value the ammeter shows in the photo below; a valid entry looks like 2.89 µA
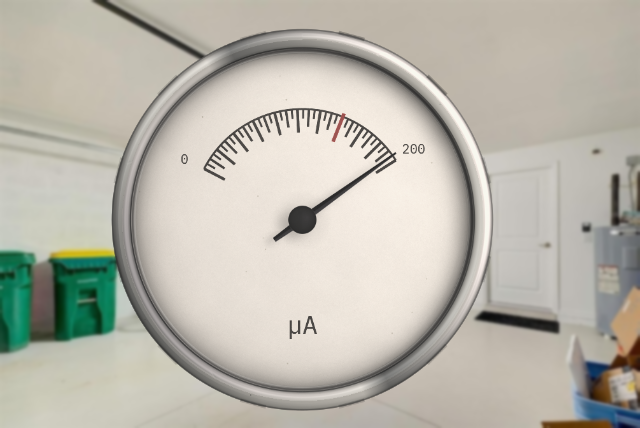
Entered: 195 µA
